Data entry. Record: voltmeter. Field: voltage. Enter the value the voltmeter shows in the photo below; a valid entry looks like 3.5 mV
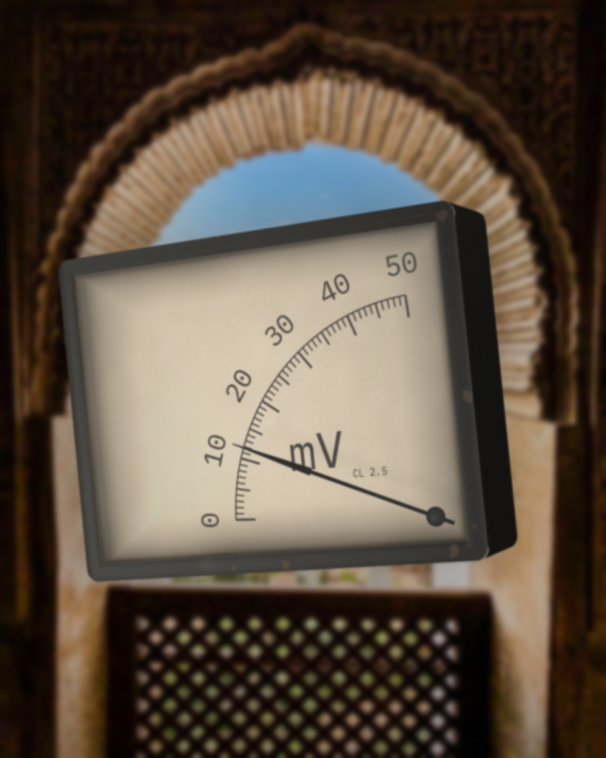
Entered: 12 mV
